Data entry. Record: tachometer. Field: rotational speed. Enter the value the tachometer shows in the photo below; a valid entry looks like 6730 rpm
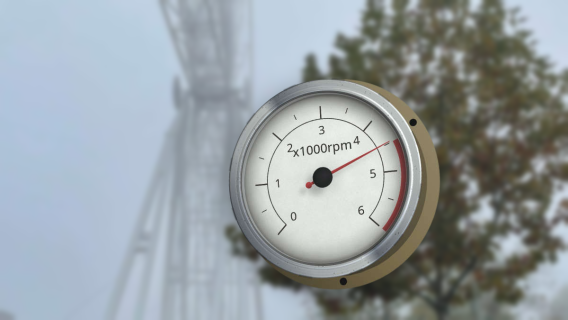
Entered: 4500 rpm
